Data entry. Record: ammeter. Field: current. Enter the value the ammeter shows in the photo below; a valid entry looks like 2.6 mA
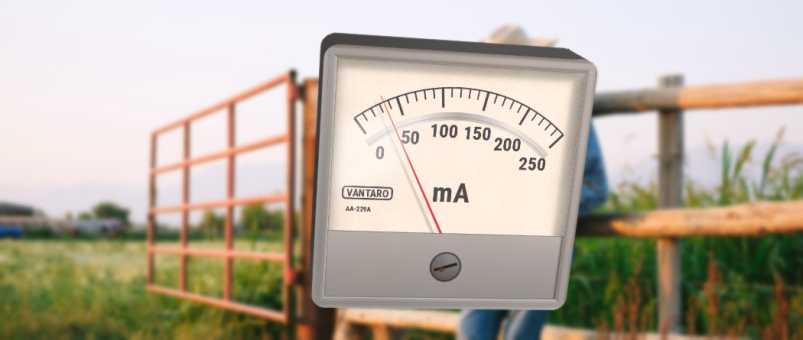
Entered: 35 mA
